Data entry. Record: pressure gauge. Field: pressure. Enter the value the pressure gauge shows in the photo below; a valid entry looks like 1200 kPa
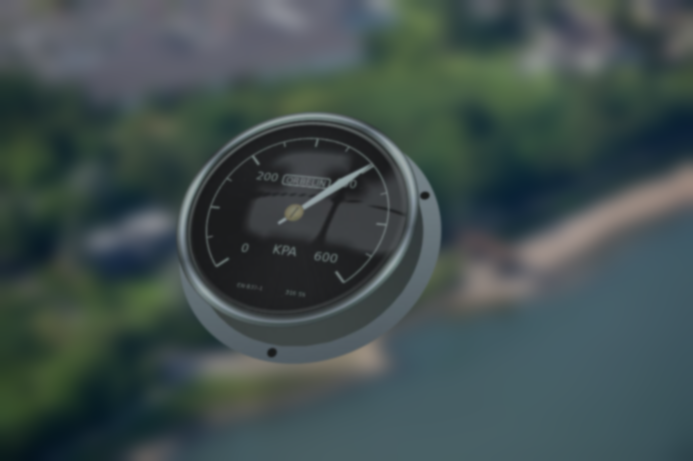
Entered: 400 kPa
